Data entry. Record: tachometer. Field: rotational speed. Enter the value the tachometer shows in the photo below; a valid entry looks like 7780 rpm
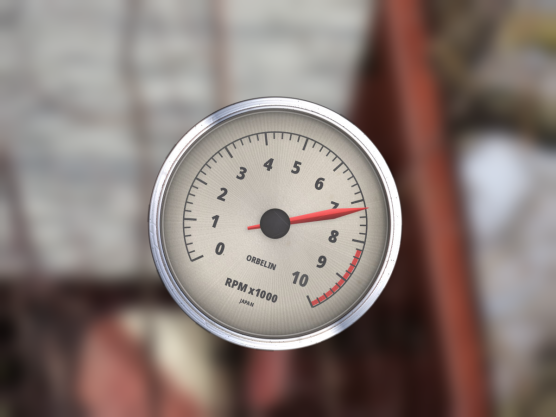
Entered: 7200 rpm
